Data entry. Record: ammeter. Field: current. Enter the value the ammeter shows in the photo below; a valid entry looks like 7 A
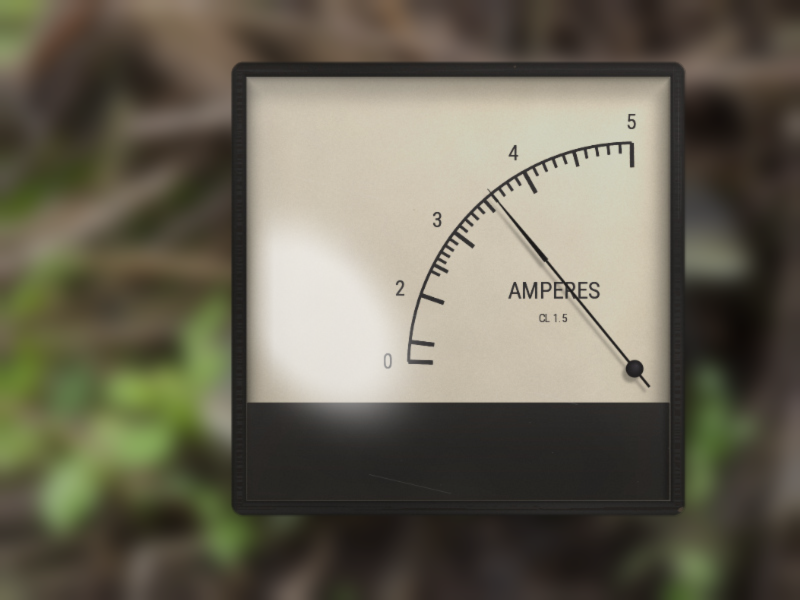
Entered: 3.6 A
